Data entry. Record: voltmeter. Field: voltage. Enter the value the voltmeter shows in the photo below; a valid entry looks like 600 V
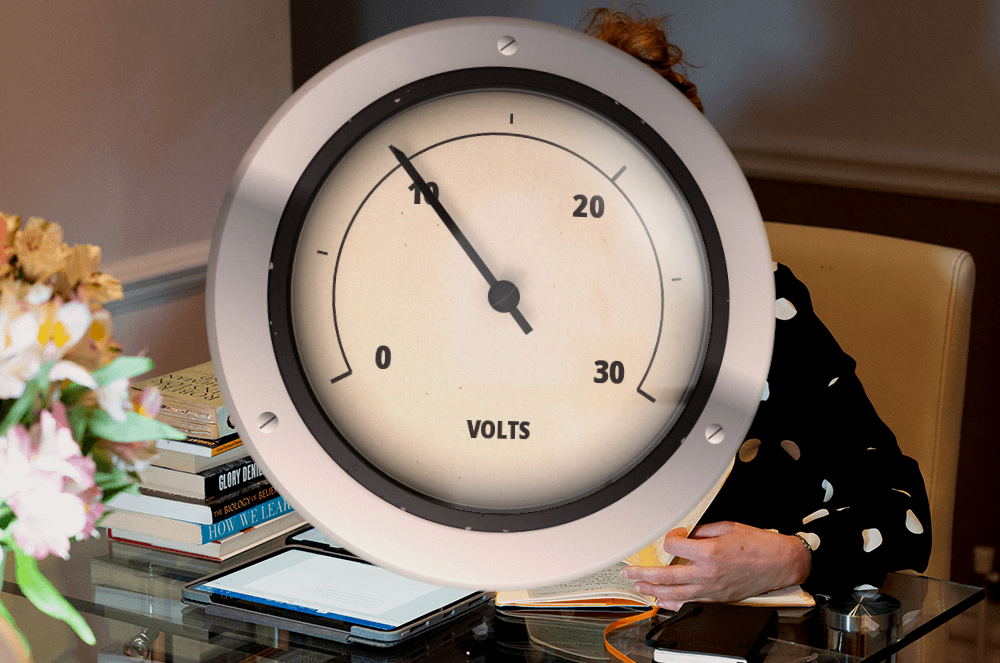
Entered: 10 V
